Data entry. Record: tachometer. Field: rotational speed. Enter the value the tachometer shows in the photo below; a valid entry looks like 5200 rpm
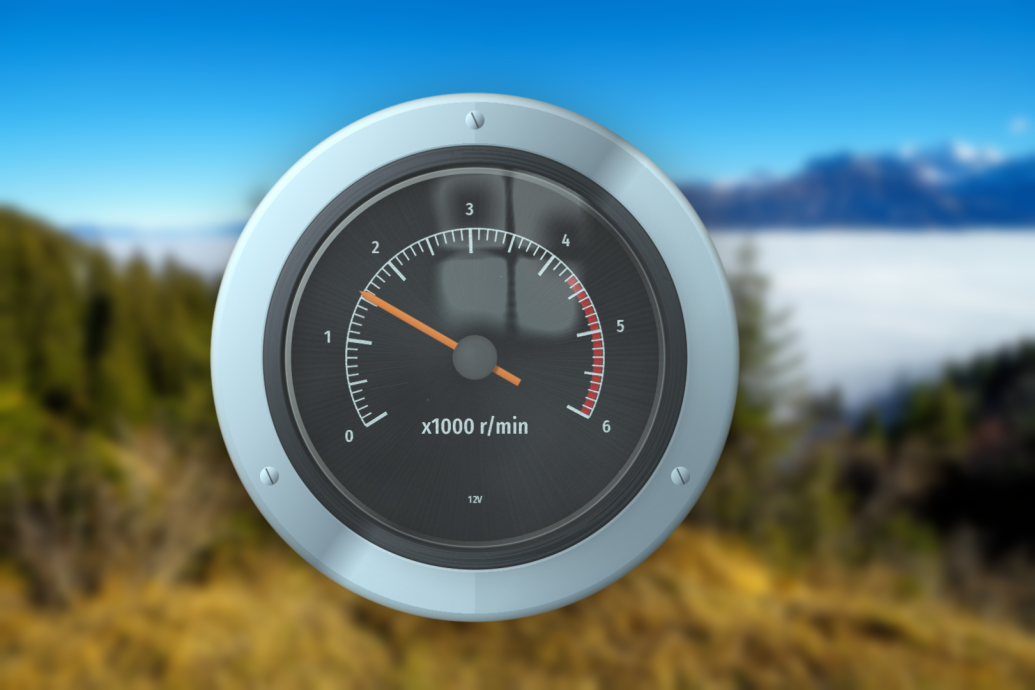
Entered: 1550 rpm
